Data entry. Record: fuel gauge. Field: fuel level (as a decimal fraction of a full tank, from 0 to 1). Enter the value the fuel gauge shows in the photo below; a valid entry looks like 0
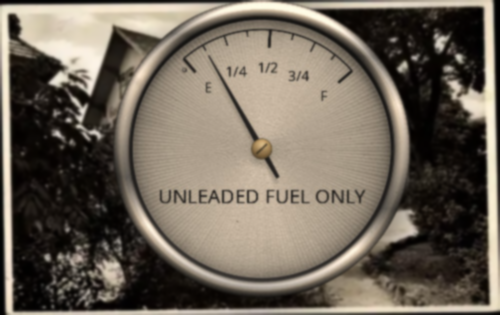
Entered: 0.125
